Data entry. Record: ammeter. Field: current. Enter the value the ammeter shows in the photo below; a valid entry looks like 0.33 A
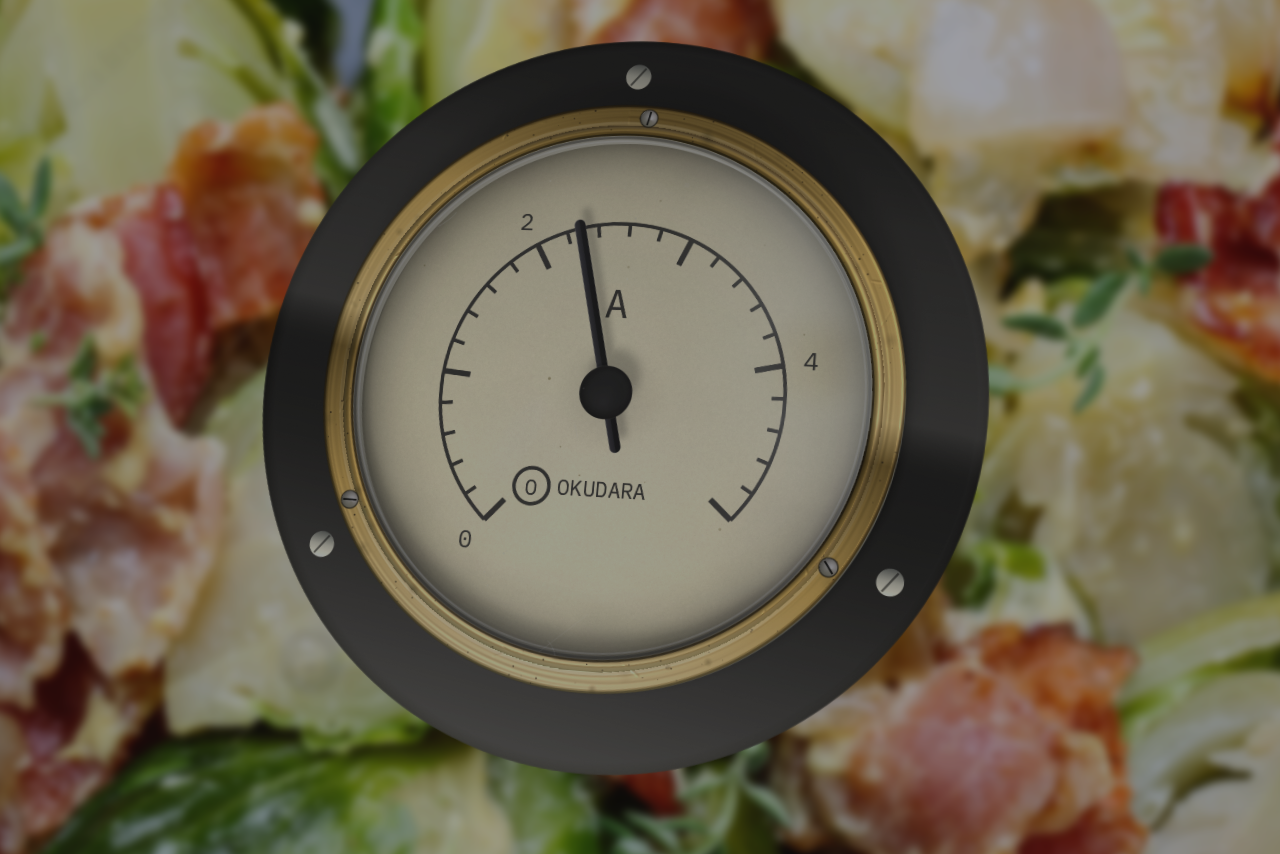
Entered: 2.3 A
